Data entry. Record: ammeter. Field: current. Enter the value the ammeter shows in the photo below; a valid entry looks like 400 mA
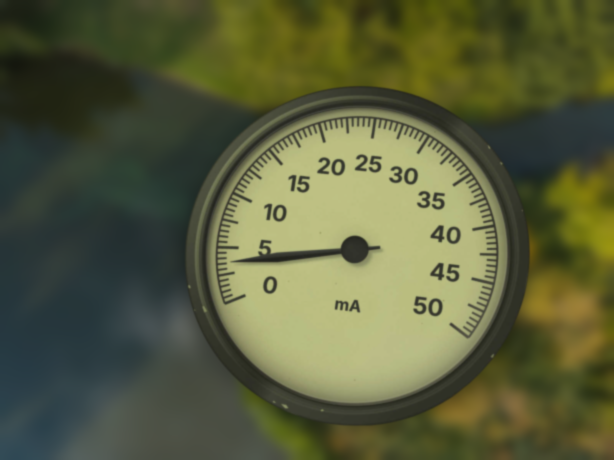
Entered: 3.5 mA
